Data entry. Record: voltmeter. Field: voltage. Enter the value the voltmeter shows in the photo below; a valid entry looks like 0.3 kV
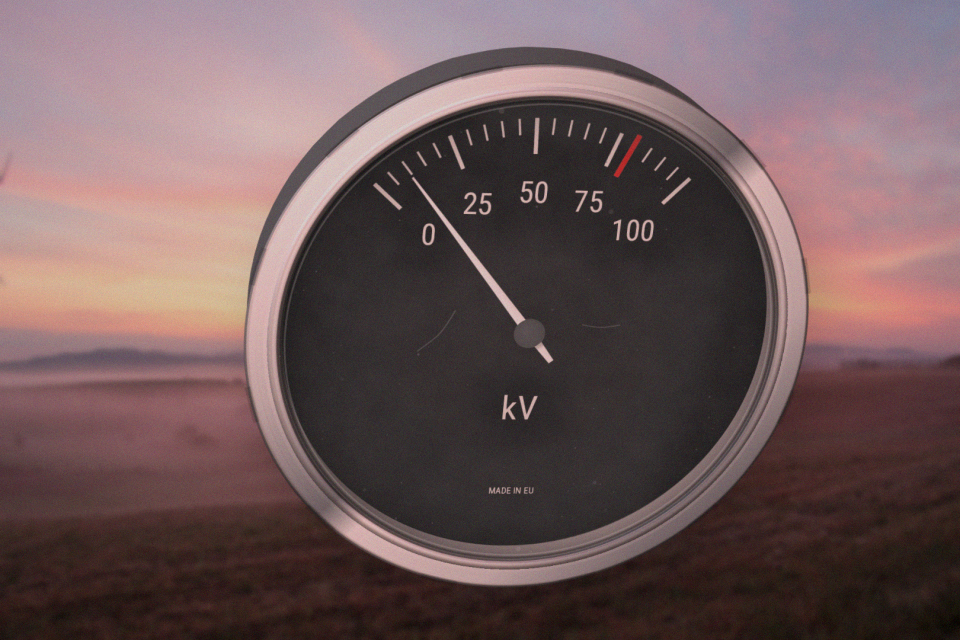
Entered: 10 kV
